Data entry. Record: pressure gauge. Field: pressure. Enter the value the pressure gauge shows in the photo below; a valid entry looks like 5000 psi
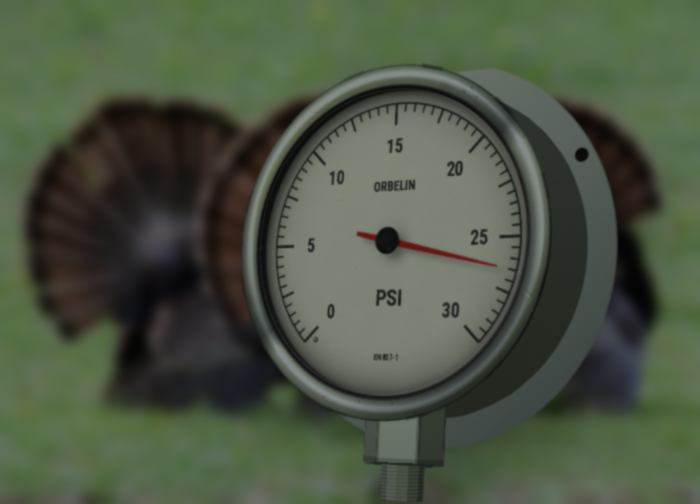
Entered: 26.5 psi
